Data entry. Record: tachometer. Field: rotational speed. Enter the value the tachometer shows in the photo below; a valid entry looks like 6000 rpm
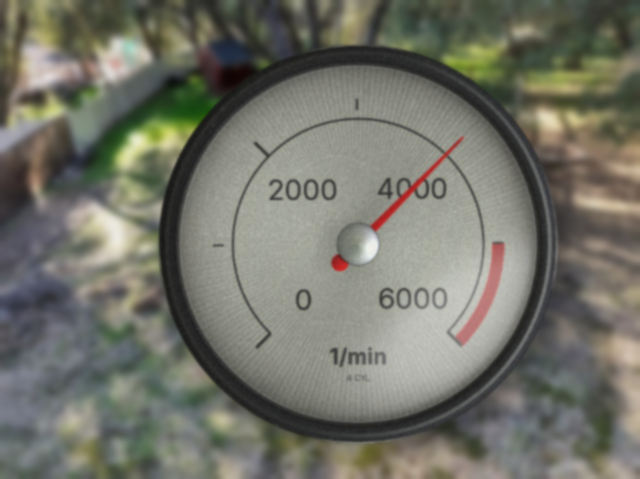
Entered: 4000 rpm
